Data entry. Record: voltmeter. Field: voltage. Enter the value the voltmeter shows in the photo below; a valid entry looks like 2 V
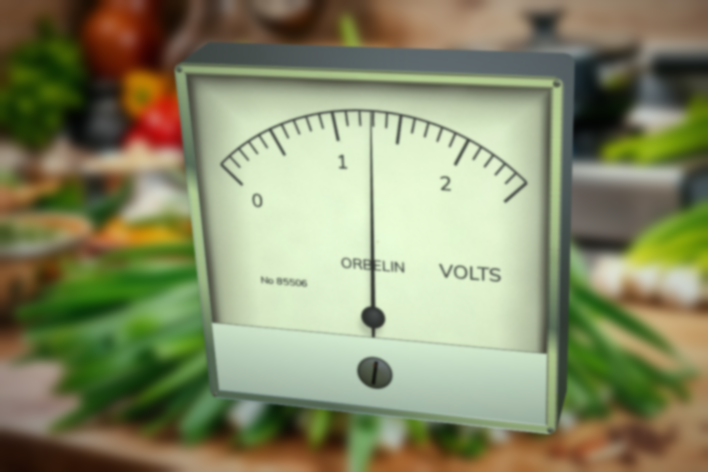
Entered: 1.3 V
